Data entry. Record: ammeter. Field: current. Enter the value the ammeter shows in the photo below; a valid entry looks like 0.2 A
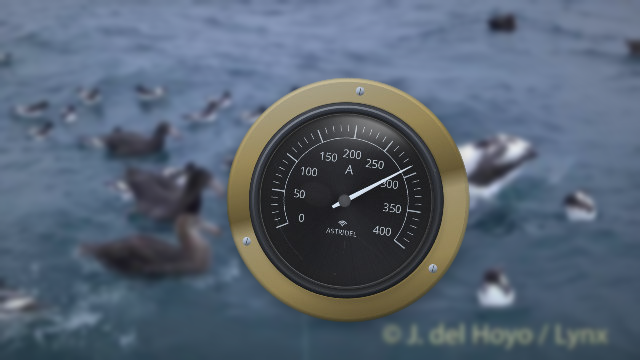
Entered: 290 A
